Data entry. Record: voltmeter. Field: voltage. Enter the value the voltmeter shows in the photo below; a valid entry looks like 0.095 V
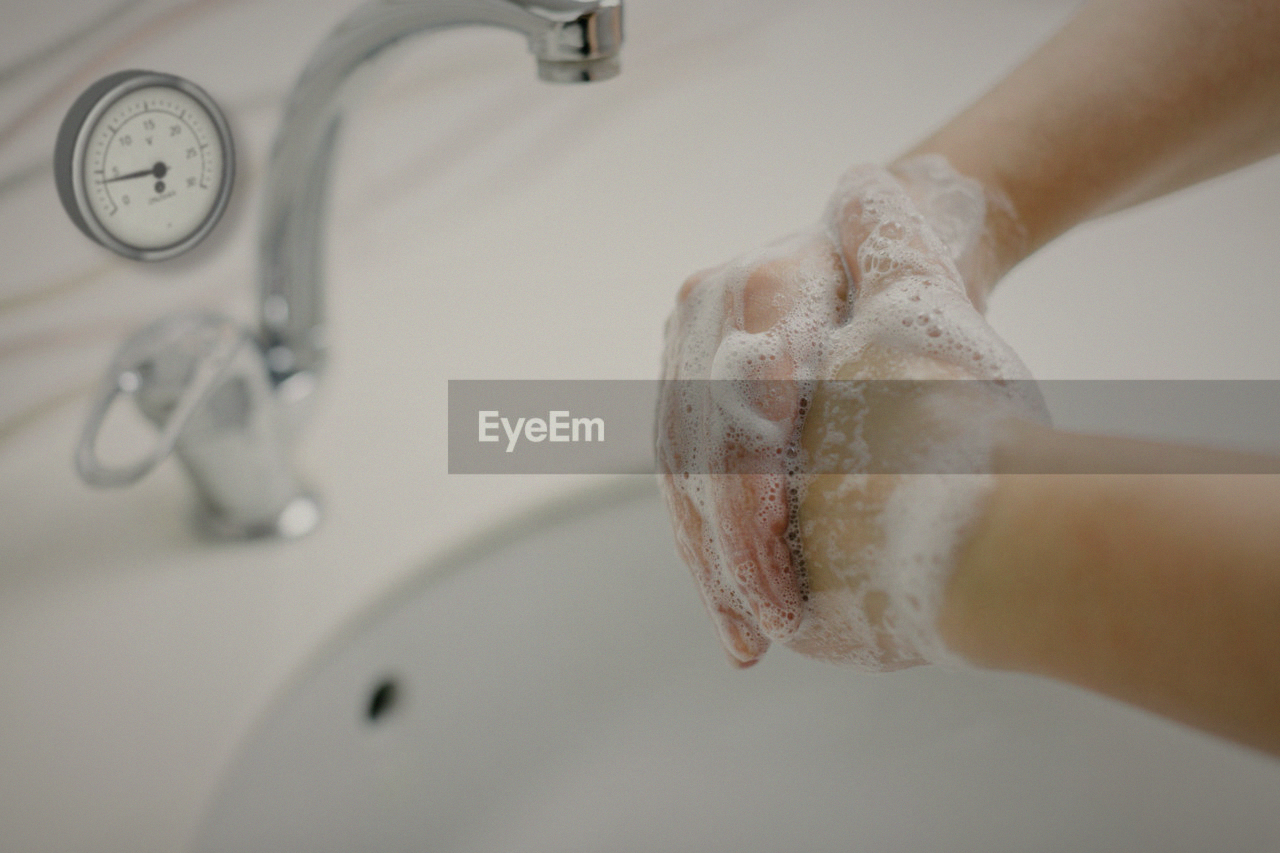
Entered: 4 V
